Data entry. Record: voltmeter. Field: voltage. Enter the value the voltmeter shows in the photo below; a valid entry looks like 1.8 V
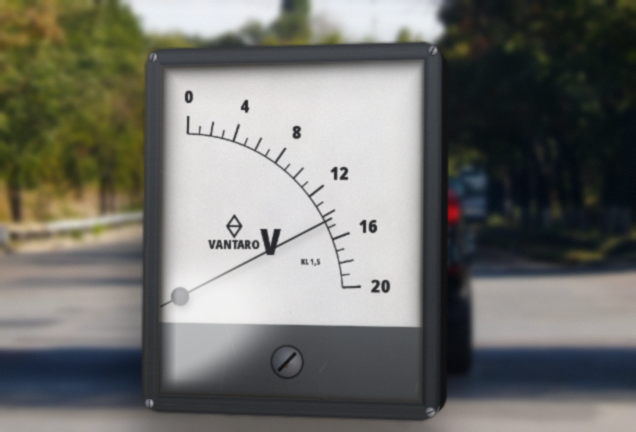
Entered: 14.5 V
